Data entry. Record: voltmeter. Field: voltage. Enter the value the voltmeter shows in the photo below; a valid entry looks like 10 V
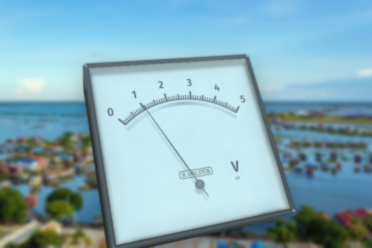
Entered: 1 V
